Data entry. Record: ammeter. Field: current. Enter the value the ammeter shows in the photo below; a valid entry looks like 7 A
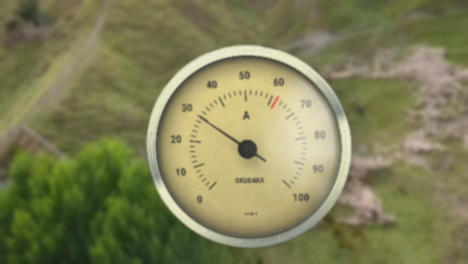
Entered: 30 A
